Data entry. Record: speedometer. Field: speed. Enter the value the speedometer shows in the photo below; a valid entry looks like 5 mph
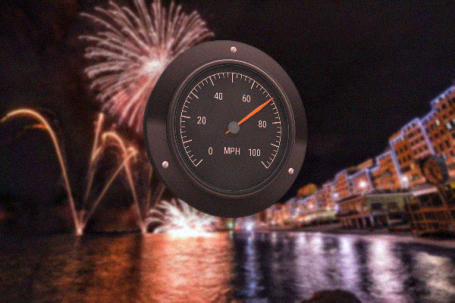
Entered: 70 mph
